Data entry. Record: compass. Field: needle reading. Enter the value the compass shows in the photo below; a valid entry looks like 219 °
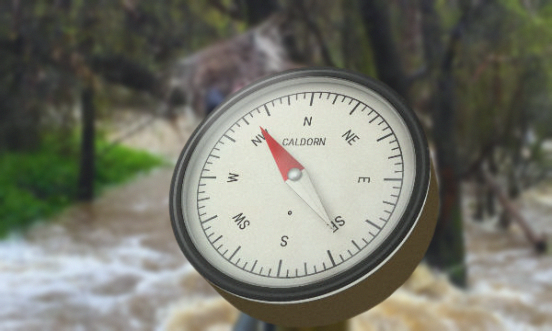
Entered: 320 °
